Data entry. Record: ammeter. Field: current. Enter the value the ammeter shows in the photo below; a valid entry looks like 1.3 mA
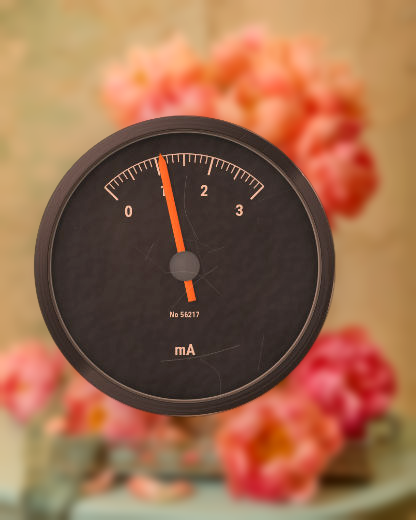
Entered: 1.1 mA
